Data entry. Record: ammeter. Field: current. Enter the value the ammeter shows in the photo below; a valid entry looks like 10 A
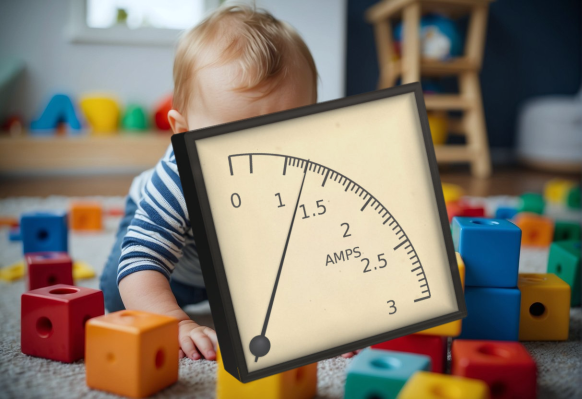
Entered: 1.25 A
